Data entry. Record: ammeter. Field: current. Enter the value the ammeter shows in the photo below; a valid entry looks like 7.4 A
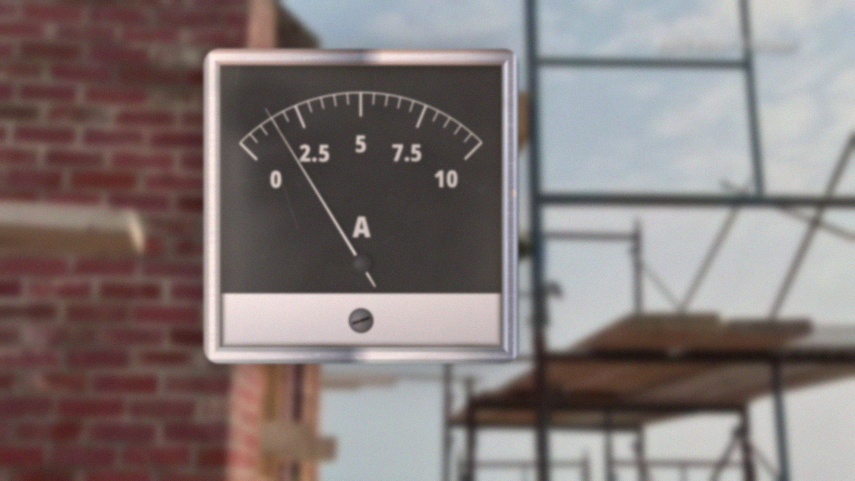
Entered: 1.5 A
